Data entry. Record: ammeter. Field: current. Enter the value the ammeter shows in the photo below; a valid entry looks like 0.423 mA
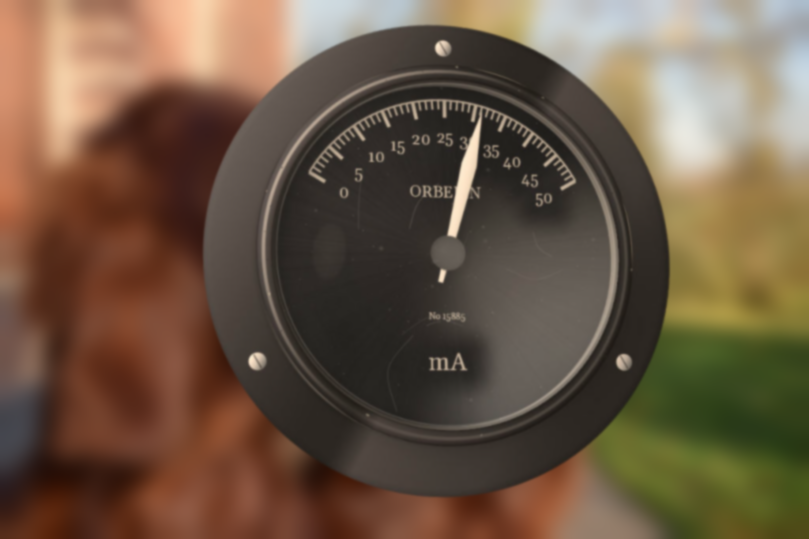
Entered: 31 mA
